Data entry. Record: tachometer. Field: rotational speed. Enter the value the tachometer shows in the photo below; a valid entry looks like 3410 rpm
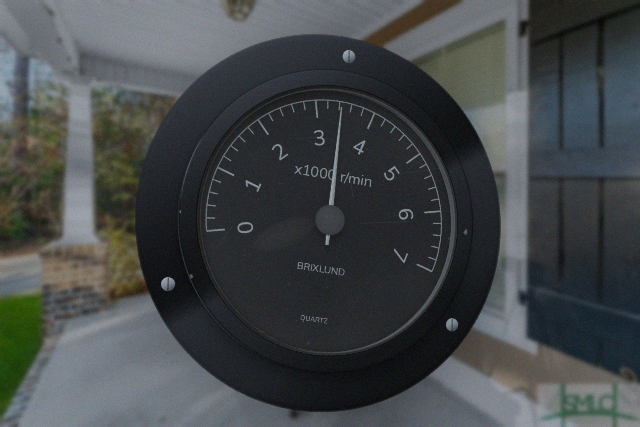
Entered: 3400 rpm
